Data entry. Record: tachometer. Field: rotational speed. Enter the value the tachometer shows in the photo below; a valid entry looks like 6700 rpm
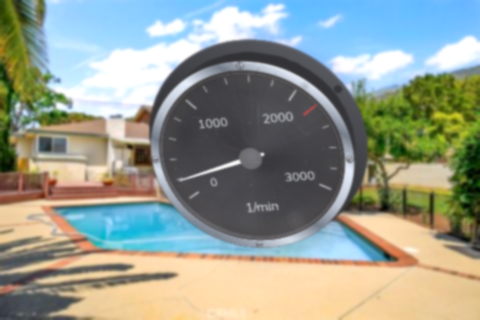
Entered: 200 rpm
